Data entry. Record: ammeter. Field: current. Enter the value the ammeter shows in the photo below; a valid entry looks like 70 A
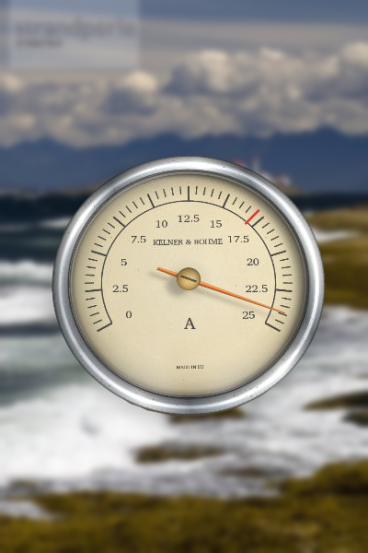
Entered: 24 A
